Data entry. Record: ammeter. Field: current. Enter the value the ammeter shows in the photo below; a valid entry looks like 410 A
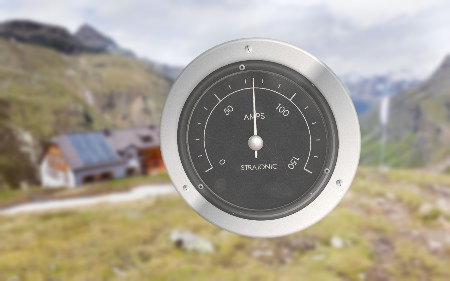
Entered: 75 A
